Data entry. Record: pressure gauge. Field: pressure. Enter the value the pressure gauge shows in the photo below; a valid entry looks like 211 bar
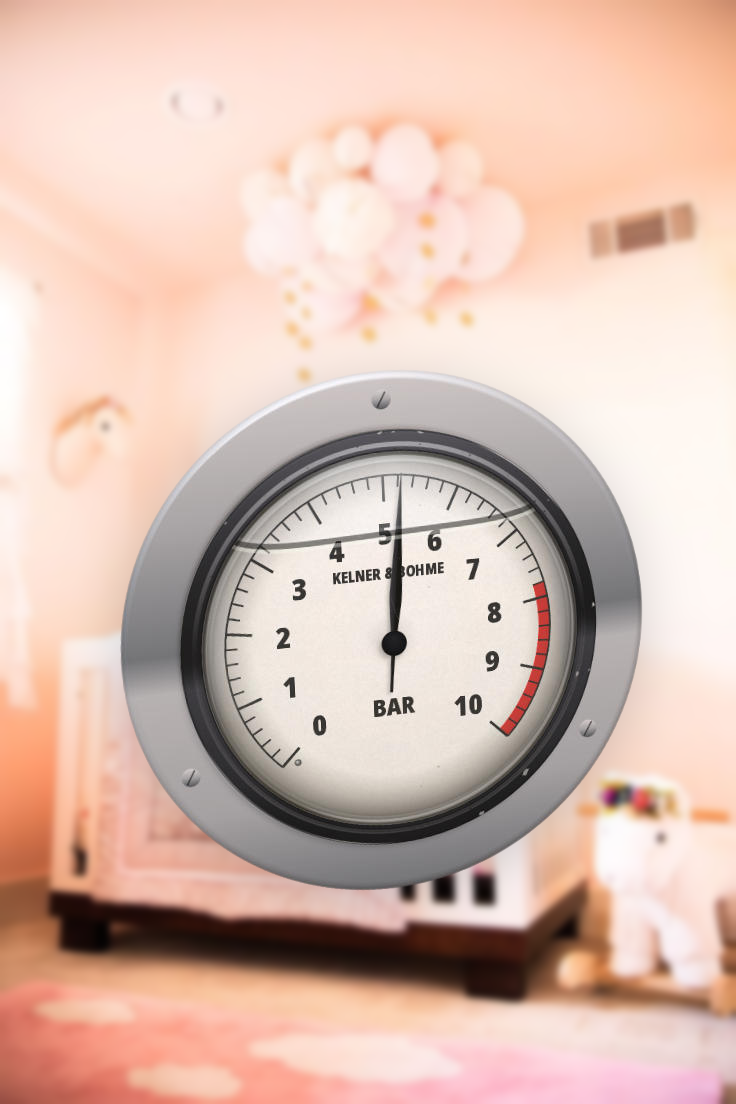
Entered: 5.2 bar
